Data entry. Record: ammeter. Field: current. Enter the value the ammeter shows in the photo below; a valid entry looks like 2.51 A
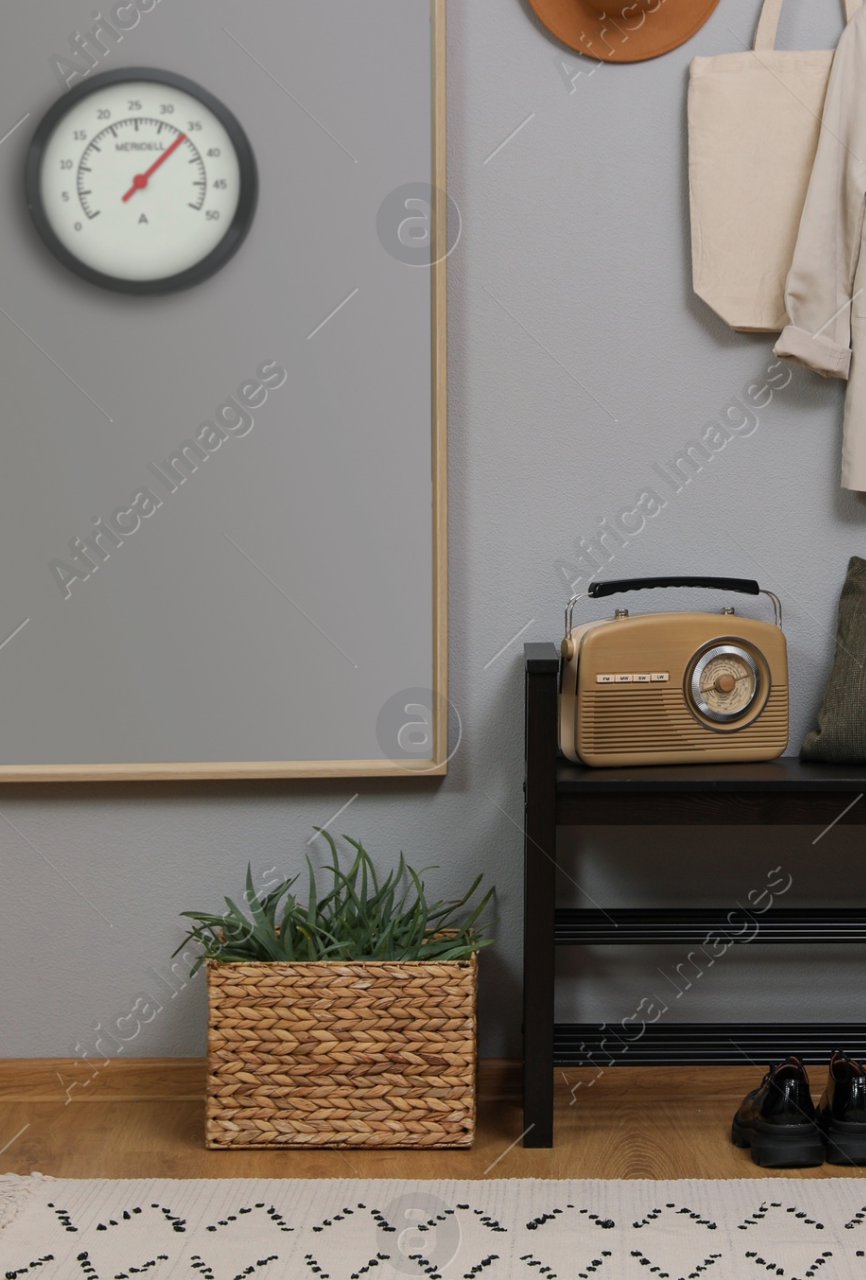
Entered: 35 A
